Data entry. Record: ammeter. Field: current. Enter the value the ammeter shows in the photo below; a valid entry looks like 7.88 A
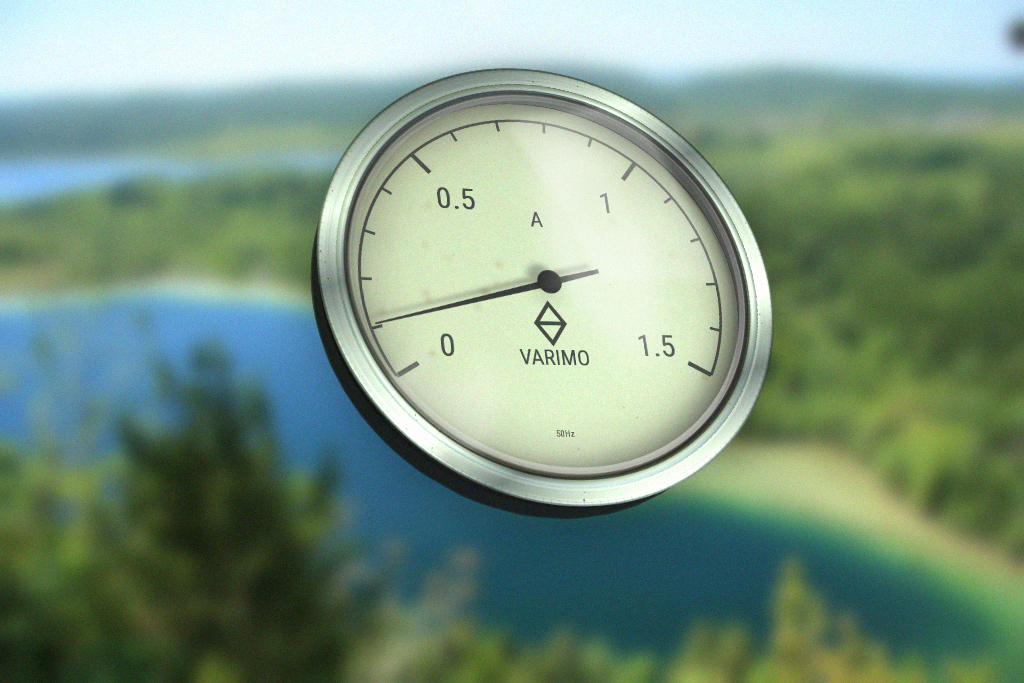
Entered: 0.1 A
